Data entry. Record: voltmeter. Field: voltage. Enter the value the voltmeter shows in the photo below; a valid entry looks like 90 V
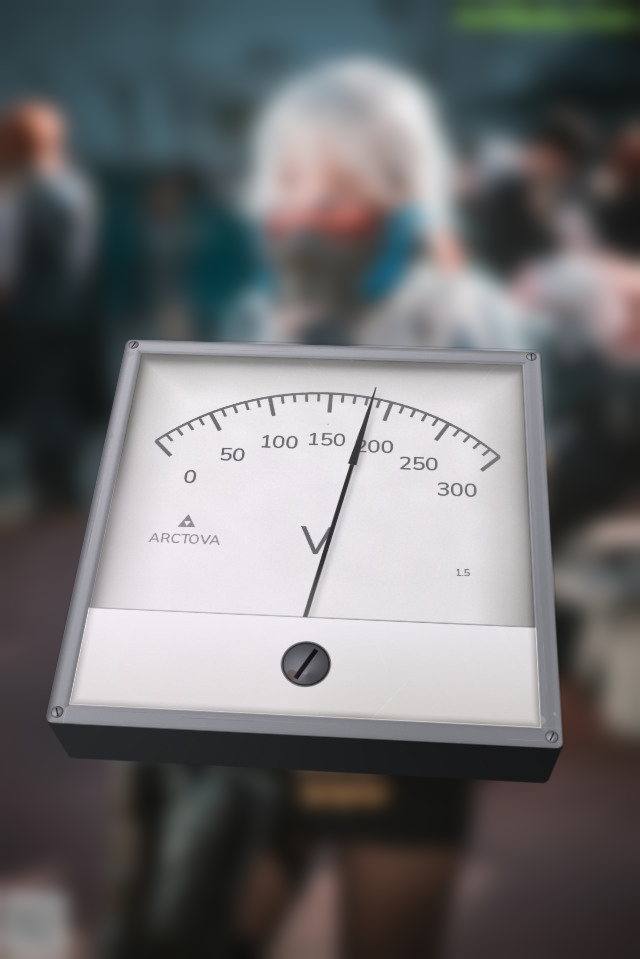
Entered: 185 V
